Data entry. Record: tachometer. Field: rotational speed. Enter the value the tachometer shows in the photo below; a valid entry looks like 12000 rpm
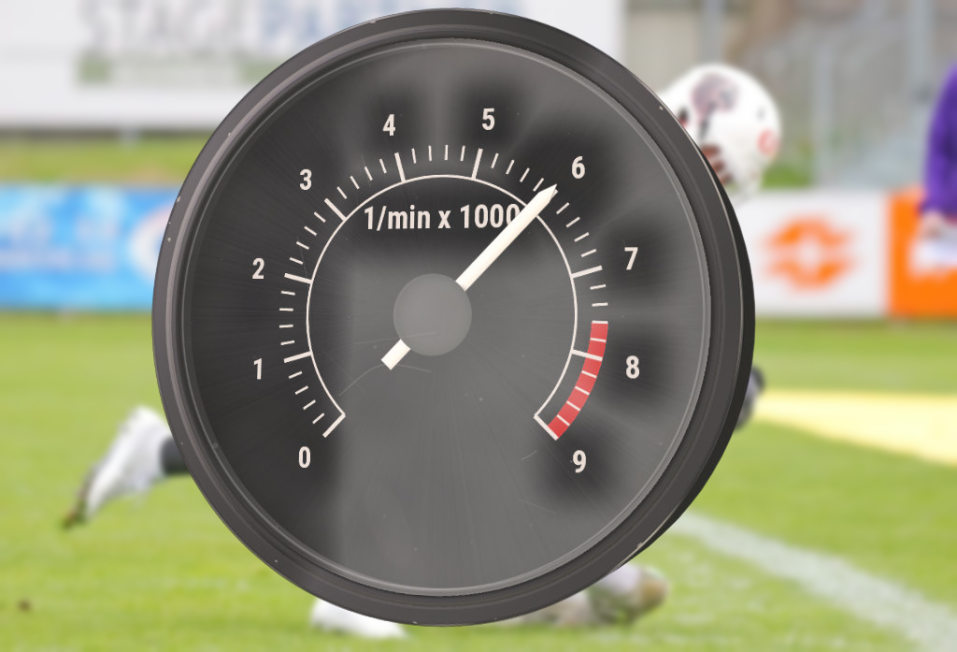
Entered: 6000 rpm
